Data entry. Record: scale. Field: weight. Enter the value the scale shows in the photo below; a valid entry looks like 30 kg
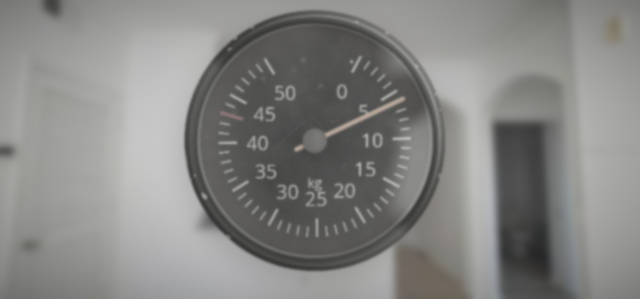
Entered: 6 kg
